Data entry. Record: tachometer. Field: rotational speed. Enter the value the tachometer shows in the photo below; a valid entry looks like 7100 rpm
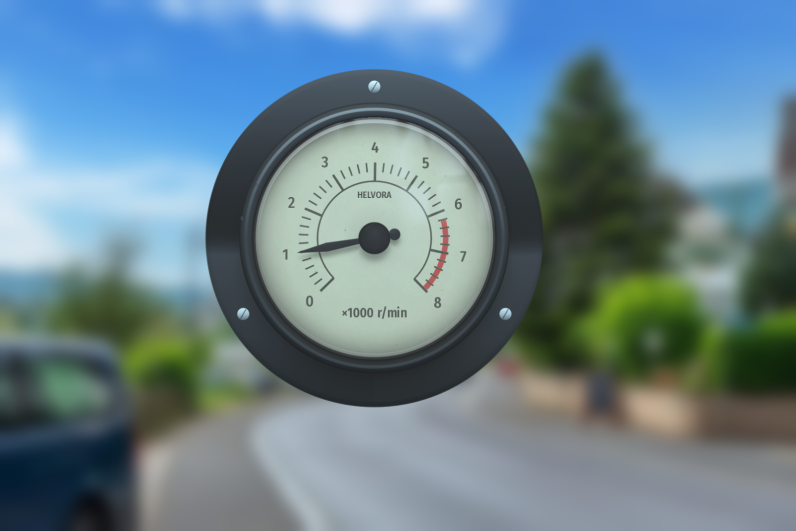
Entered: 1000 rpm
